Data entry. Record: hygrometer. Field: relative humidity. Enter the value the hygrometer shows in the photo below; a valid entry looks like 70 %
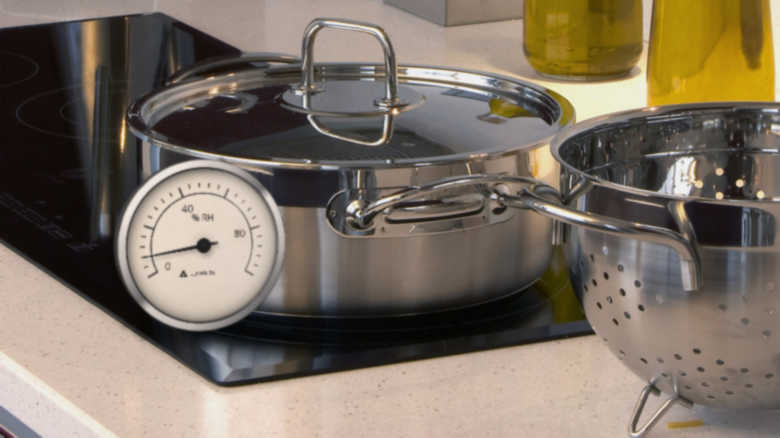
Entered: 8 %
